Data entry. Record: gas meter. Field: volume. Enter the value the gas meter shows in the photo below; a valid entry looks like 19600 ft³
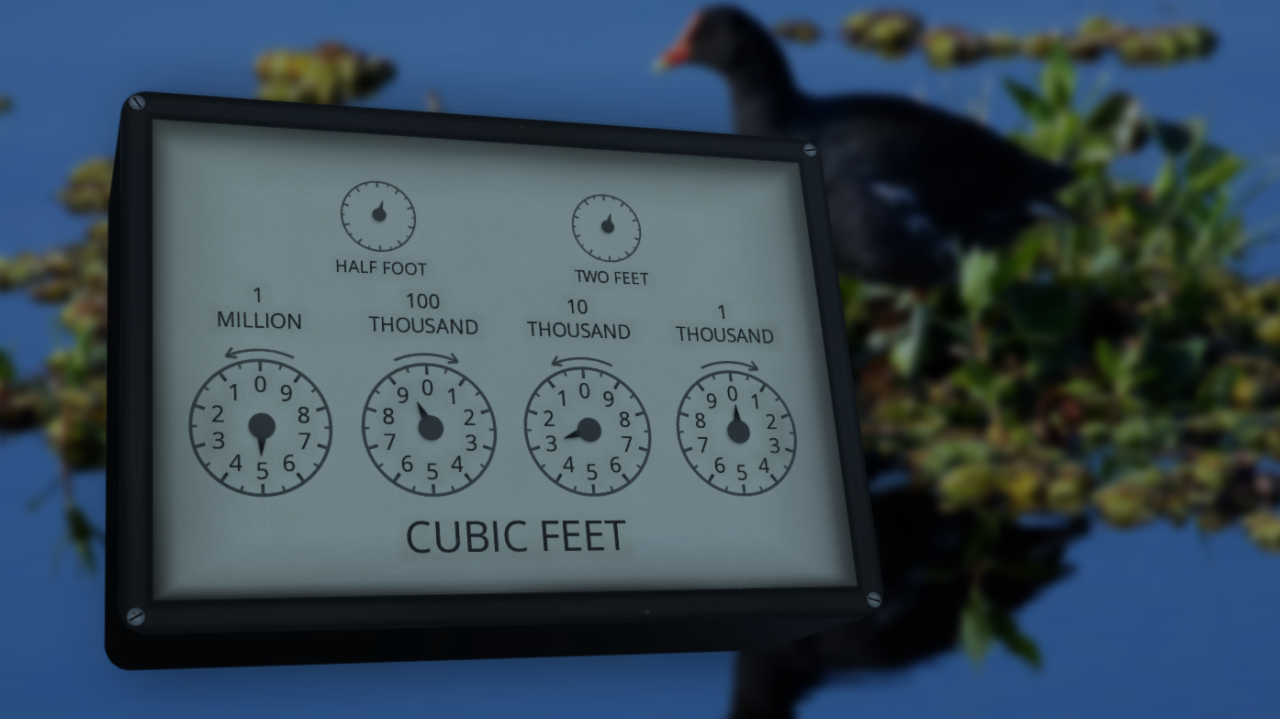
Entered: 493000 ft³
